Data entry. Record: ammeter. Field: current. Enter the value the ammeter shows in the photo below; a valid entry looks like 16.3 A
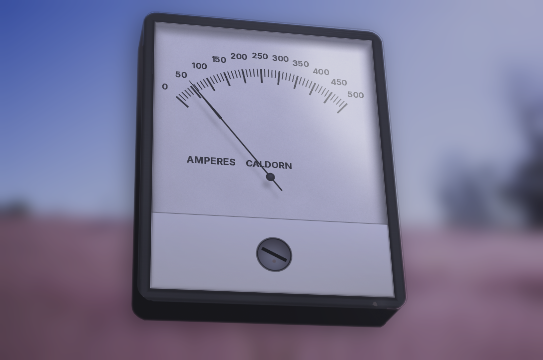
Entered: 50 A
